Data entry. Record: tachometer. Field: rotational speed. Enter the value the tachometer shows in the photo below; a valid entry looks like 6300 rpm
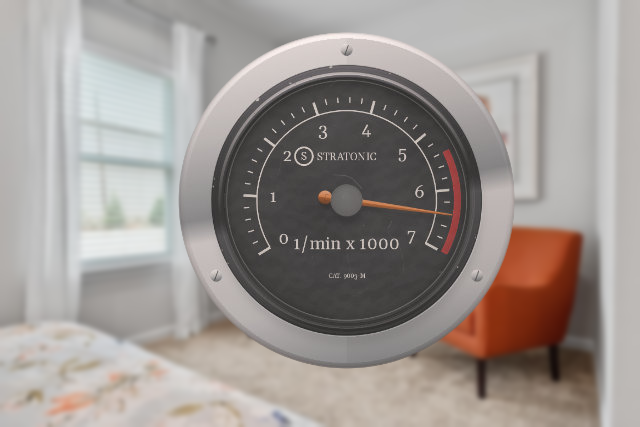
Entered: 6400 rpm
